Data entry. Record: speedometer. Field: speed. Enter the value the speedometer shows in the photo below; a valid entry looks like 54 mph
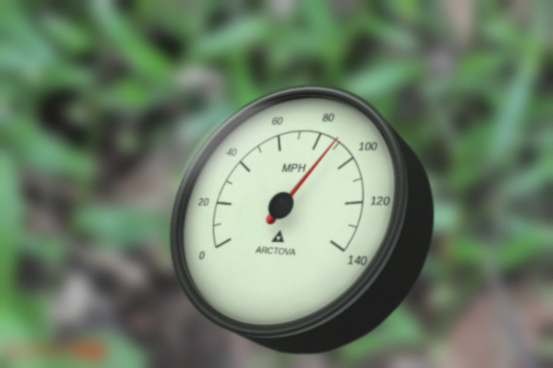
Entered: 90 mph
